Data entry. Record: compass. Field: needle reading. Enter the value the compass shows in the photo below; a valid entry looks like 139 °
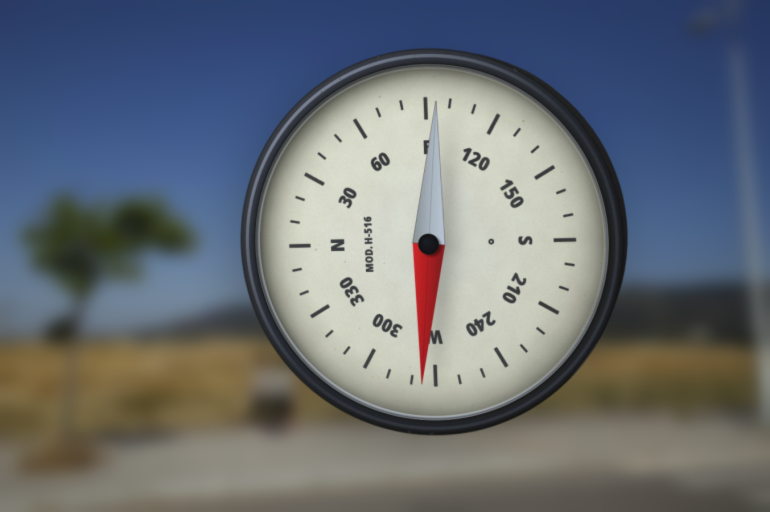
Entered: 275 °
